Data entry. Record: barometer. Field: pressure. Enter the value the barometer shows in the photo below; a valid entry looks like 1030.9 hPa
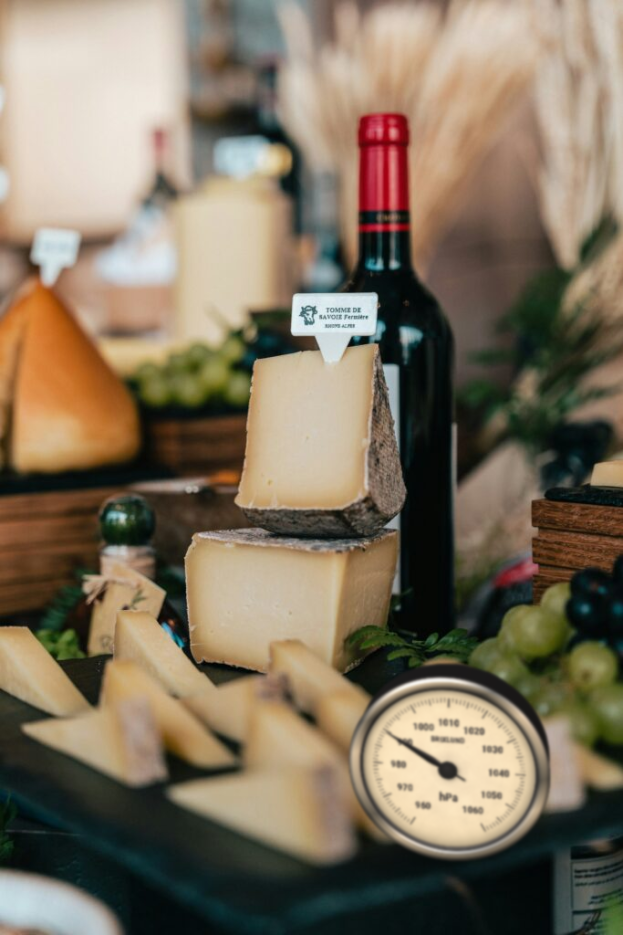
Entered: 990 hPa
